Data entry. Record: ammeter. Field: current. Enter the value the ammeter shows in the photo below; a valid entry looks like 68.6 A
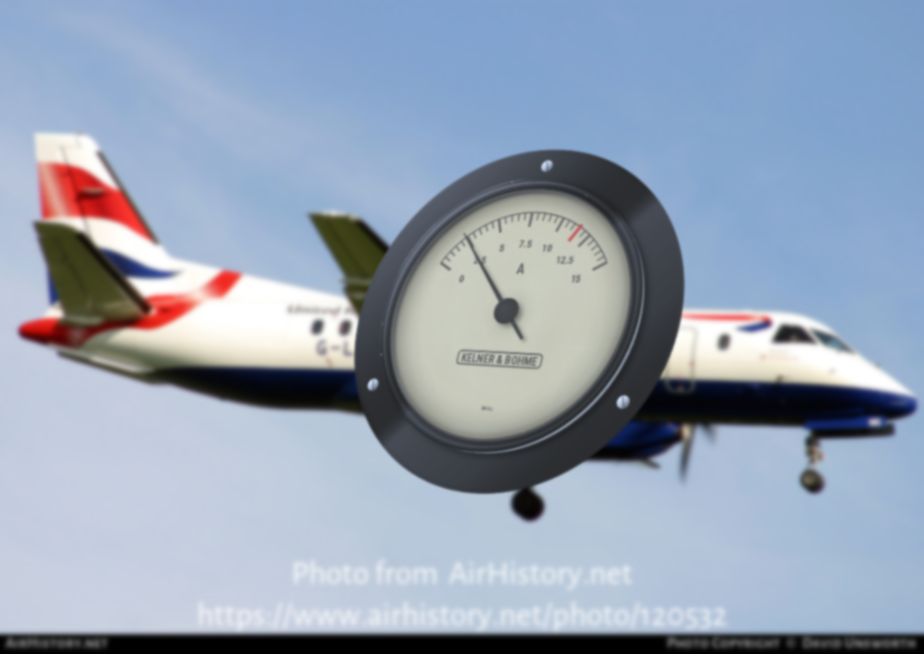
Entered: 2.5 A
